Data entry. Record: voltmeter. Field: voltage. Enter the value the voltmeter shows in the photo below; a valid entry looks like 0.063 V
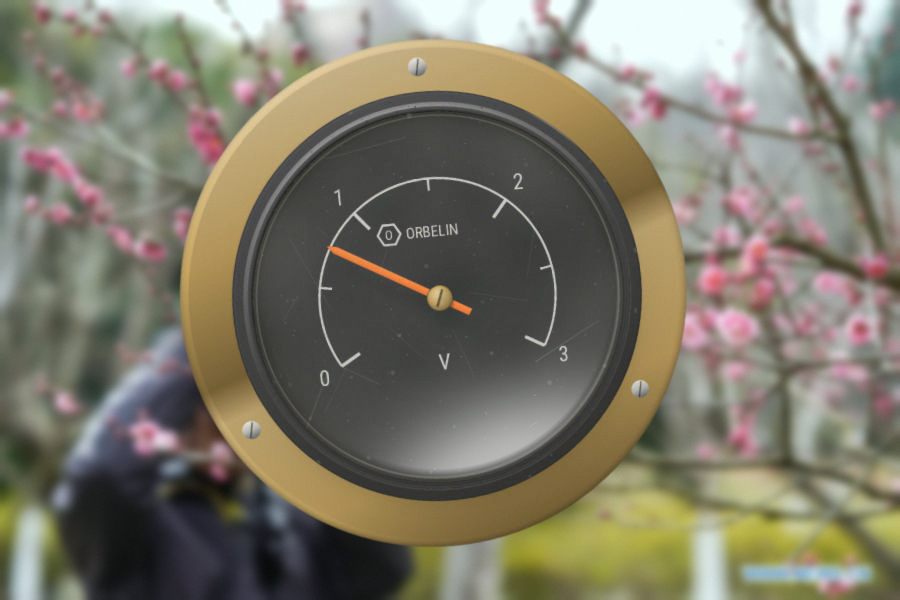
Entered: 0.75 V
